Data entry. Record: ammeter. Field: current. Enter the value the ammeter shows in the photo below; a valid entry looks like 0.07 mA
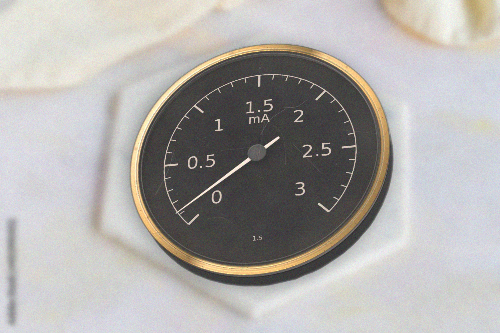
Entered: 0.1 mA
